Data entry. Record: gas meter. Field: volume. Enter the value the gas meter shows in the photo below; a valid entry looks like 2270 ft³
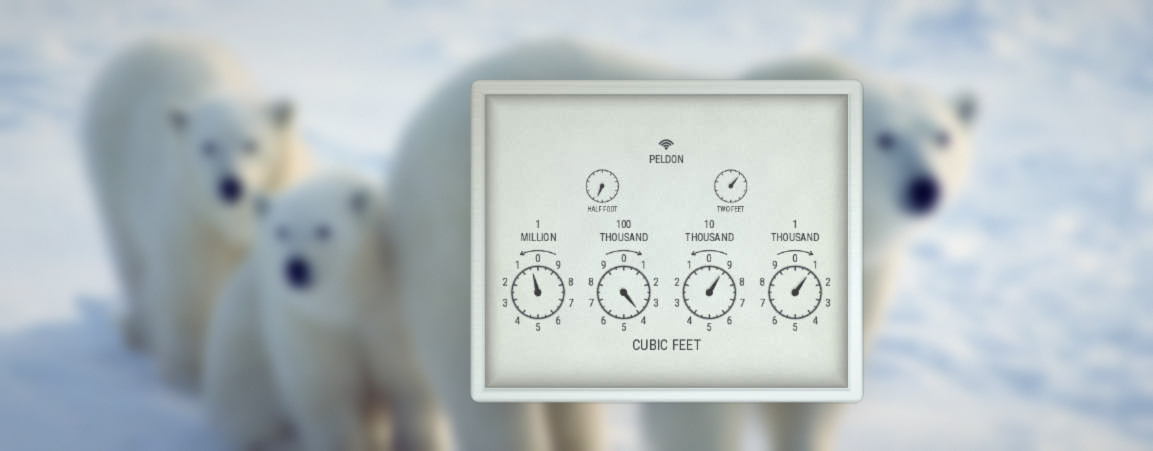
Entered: 39100 ft³
